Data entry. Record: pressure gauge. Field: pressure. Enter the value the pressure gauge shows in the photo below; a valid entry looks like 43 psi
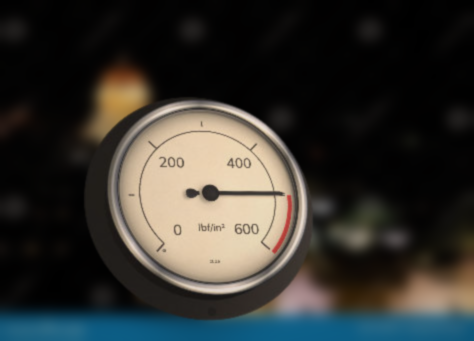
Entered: 500 psi
